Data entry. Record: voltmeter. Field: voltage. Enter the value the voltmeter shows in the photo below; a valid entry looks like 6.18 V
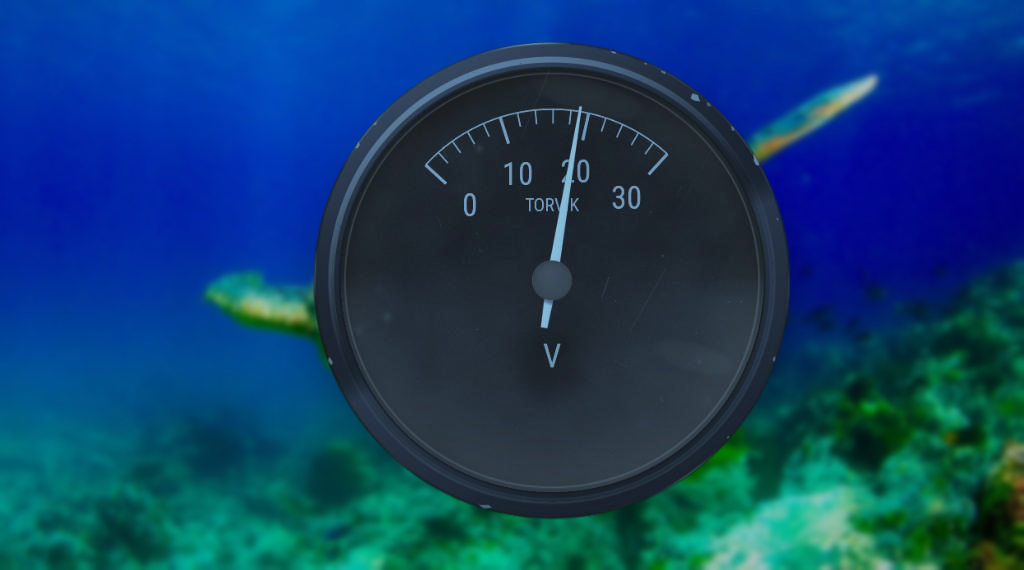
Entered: 19 V
